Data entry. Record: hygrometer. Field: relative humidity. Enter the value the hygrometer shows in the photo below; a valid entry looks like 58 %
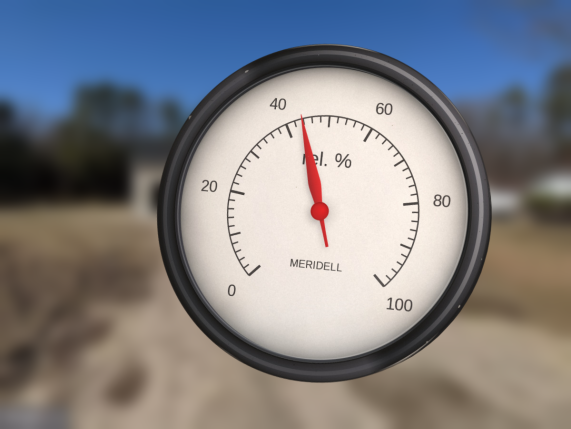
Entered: 44 %
